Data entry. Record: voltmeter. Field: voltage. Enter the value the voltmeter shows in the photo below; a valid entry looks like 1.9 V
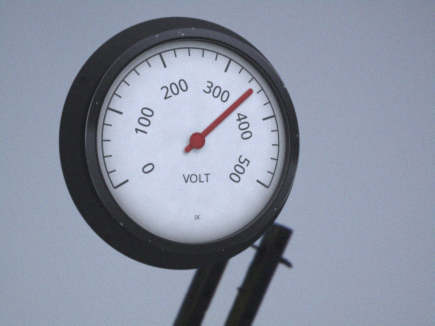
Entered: 350 V
